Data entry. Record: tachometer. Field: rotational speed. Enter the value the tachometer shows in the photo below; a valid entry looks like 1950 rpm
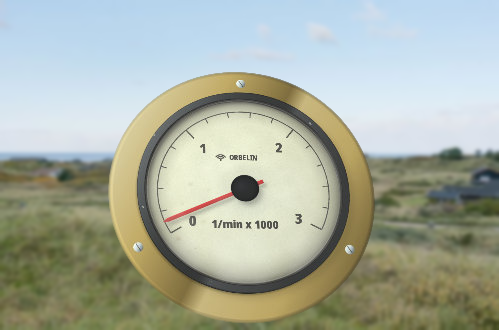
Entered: 100 rpm
